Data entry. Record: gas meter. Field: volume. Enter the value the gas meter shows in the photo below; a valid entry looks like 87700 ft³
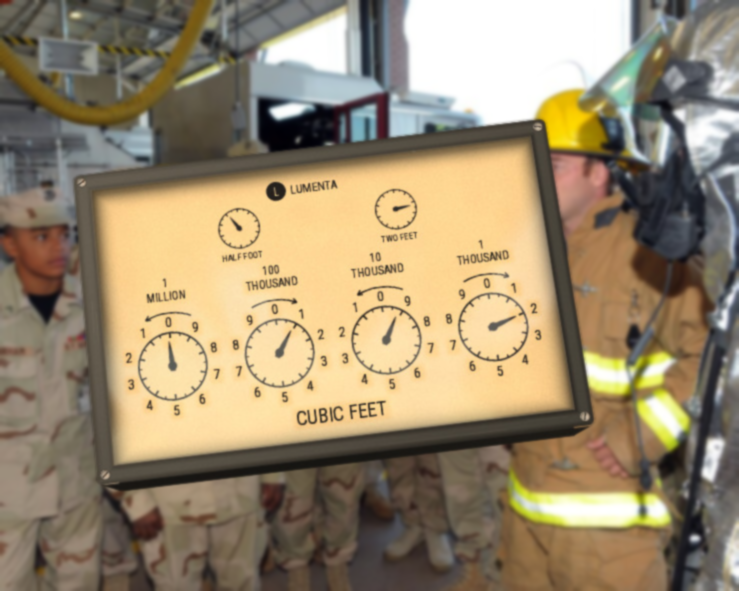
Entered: 9200 ft³
